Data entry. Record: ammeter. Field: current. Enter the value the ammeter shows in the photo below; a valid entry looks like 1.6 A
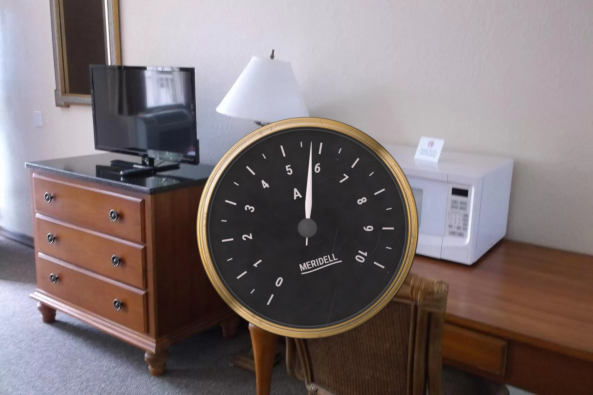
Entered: 5.75 A
